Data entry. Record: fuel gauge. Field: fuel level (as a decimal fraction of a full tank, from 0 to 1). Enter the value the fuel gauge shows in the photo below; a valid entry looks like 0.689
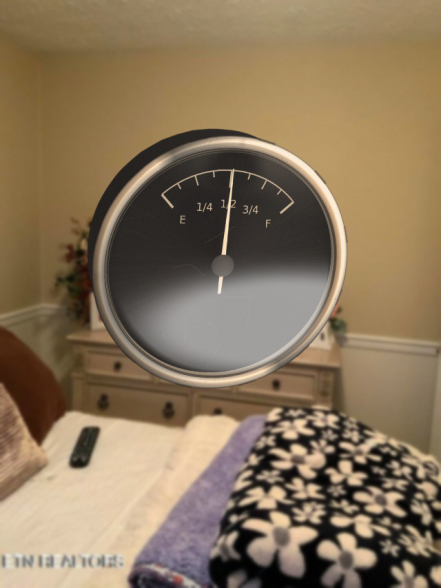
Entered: 0.5
